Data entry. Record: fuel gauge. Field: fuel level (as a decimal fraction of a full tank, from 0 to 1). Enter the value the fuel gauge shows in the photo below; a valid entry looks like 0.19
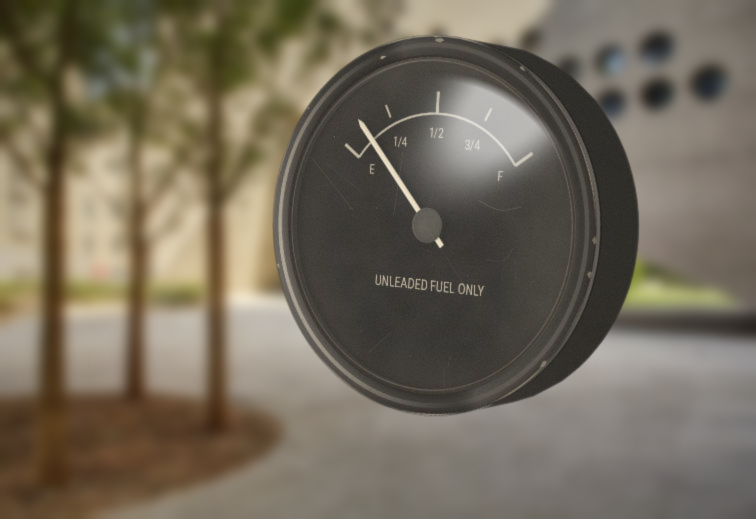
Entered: 0.125
